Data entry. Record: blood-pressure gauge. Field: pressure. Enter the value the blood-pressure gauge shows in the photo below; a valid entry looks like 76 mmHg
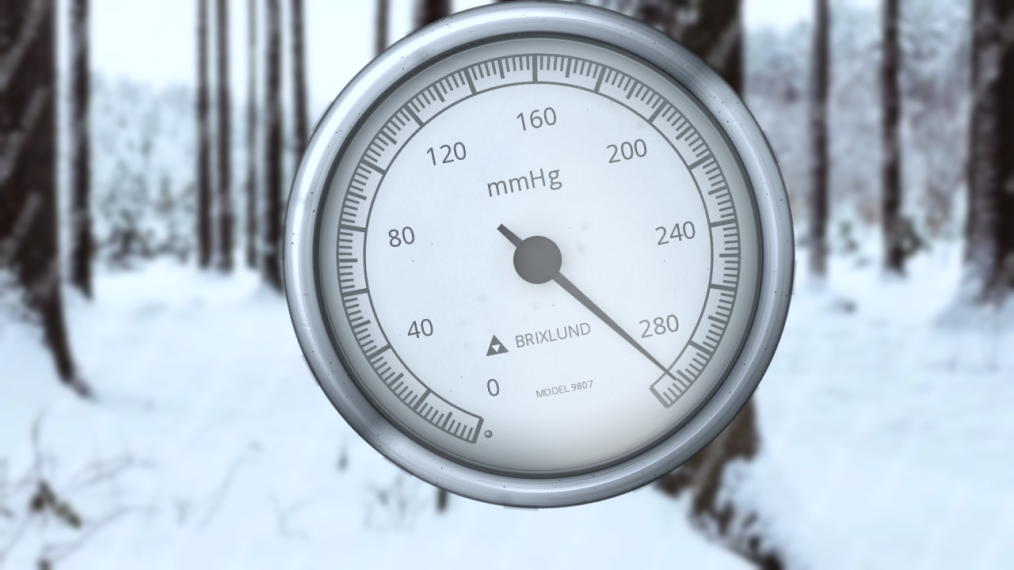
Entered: 292 mmHg
